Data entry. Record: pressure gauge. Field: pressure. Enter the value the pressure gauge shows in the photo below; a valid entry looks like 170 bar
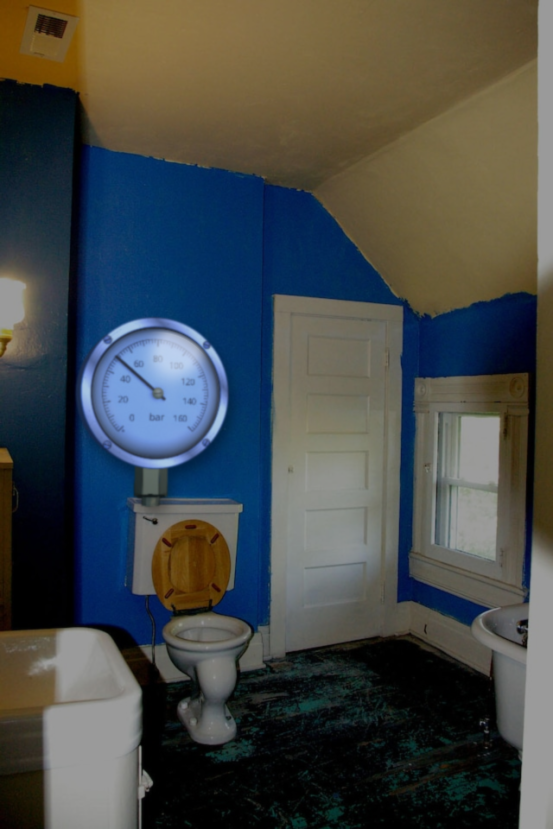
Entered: 50 bar
